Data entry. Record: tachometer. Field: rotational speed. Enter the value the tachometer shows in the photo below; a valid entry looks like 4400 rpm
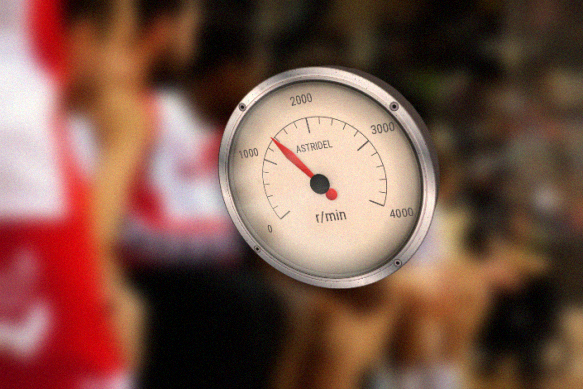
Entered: 1400 rpm
